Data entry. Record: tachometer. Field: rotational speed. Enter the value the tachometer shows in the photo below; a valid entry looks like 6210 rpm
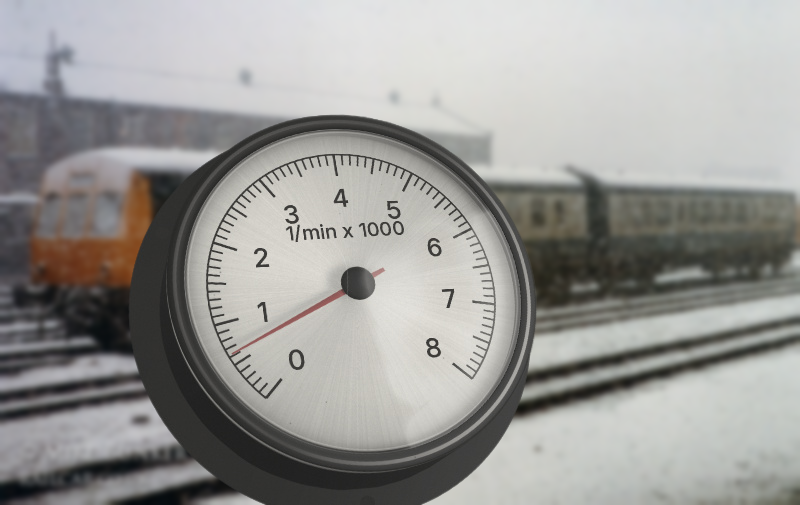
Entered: 600 rpm
